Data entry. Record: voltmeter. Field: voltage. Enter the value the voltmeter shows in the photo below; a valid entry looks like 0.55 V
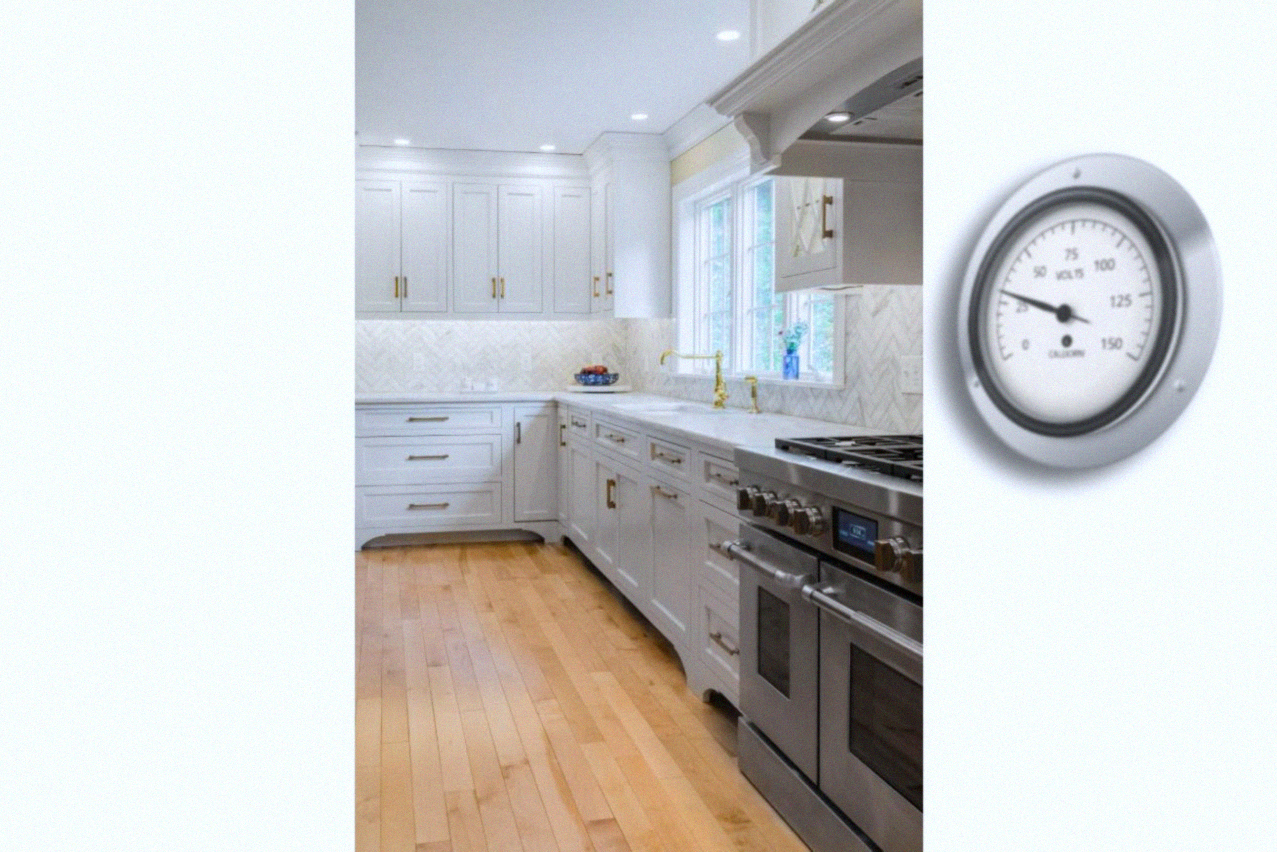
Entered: 30 V
